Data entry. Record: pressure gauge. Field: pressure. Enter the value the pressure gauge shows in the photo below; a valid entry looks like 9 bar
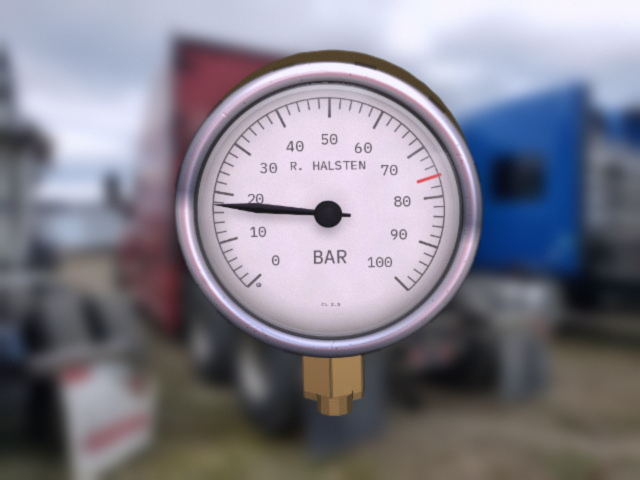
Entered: 18 bar
